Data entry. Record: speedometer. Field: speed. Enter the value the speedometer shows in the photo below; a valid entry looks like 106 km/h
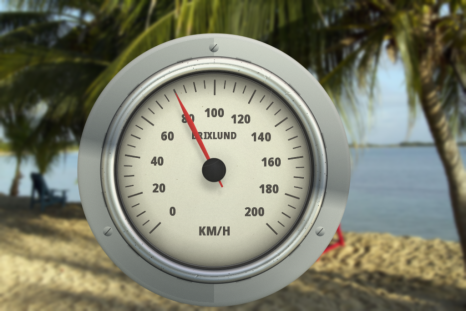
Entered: 80 km/h
